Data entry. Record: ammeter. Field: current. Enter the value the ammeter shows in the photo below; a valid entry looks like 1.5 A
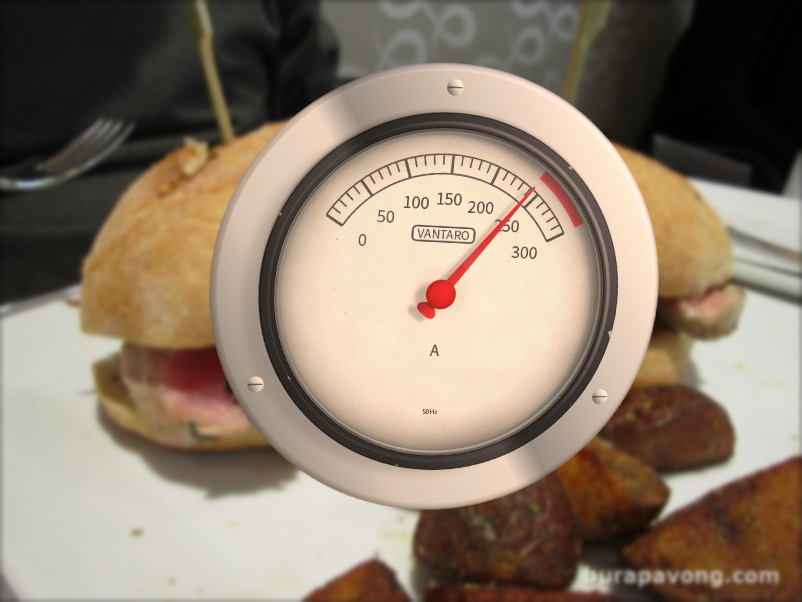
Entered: 240 A
